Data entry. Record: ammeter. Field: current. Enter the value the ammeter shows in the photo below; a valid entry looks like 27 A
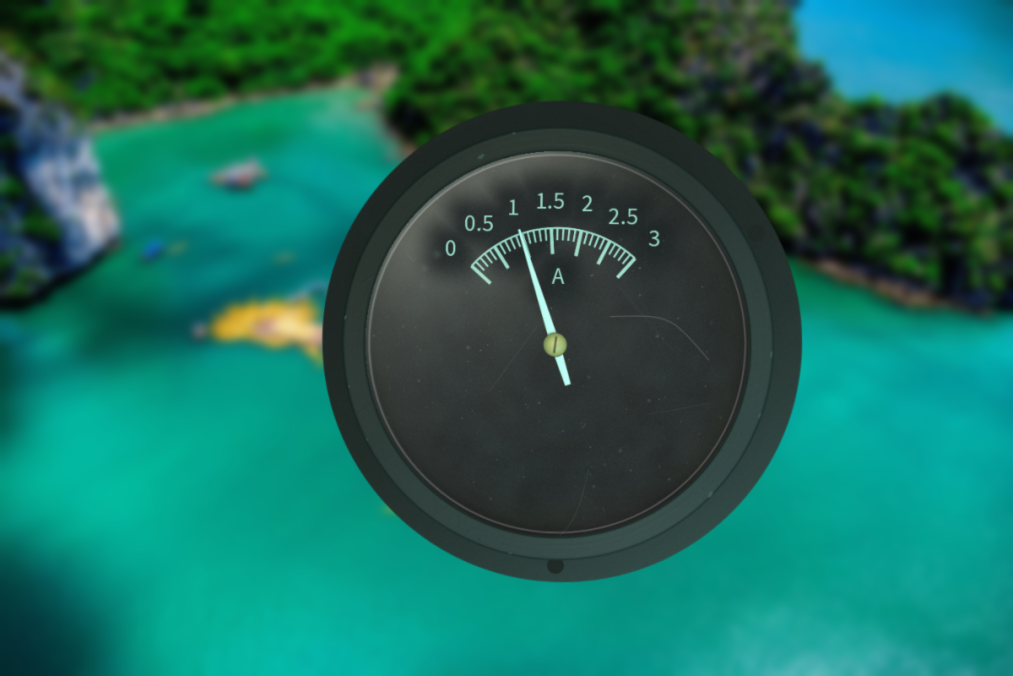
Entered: 1 A
